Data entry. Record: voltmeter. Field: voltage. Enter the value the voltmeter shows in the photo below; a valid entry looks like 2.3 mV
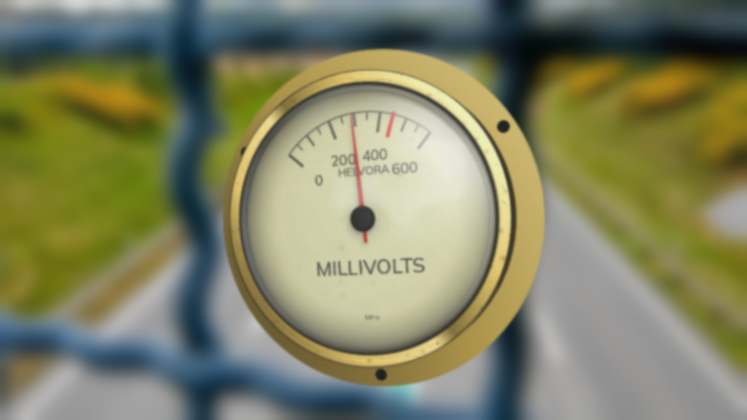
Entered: 300 mV
